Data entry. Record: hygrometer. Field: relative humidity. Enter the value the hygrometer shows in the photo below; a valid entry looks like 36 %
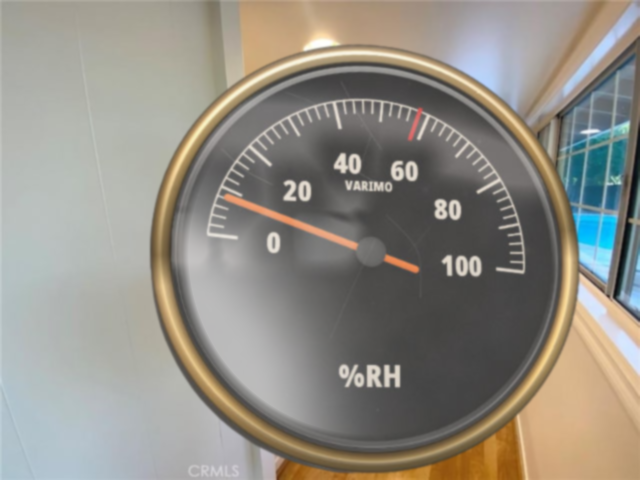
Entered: 8 %
